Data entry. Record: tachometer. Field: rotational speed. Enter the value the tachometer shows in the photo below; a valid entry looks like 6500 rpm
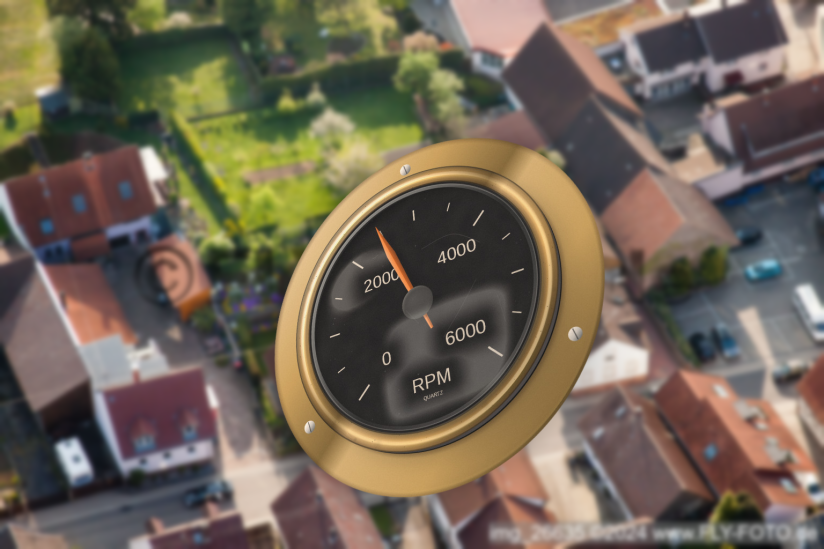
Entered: 2500 rpm
